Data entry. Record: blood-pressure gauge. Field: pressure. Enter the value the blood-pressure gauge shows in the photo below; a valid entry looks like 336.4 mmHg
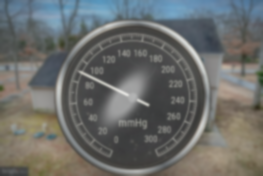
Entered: 90 mmHg
